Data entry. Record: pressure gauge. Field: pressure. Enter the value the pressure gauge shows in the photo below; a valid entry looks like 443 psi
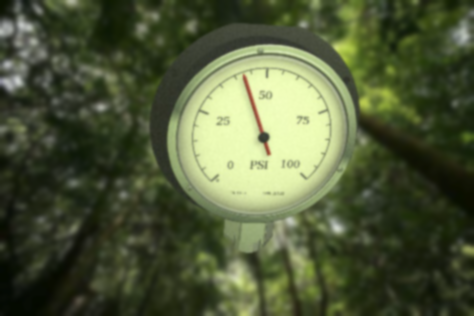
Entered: 42.5 psi
